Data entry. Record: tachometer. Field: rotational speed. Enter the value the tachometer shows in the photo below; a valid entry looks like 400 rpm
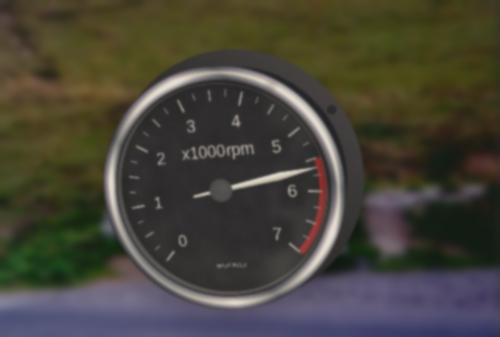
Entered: 5625 rpm
